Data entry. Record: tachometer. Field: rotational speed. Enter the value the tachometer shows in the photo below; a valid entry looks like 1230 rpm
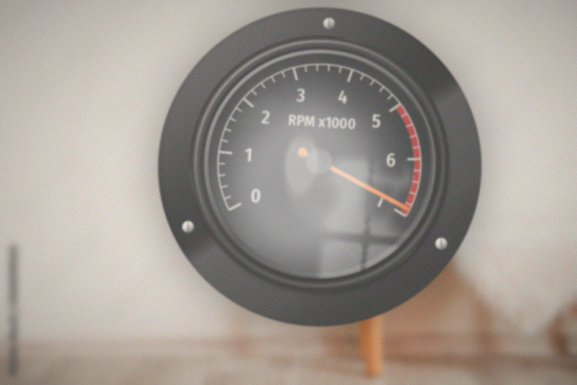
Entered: 6900 rpm
